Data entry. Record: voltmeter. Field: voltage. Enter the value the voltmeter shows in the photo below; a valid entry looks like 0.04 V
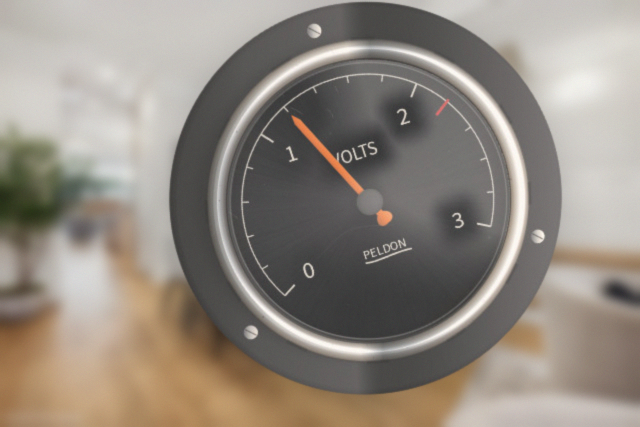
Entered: 1.2 V
